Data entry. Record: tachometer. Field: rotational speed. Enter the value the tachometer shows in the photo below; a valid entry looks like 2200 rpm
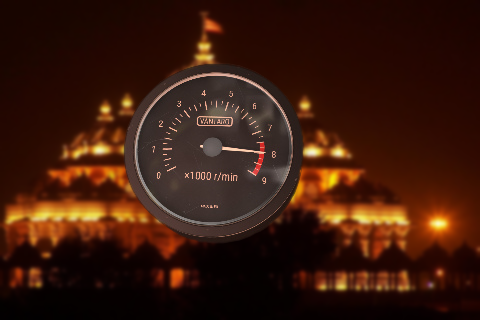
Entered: 8000 rpm
